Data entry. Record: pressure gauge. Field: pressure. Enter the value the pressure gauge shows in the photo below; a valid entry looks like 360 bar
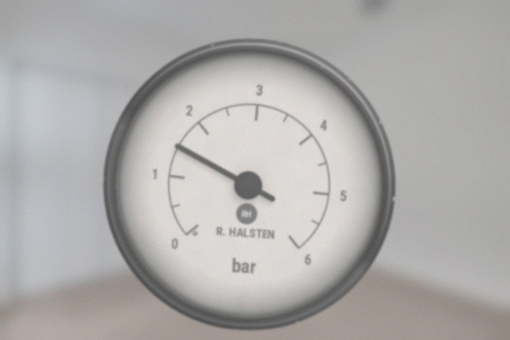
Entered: 1.5 bar
